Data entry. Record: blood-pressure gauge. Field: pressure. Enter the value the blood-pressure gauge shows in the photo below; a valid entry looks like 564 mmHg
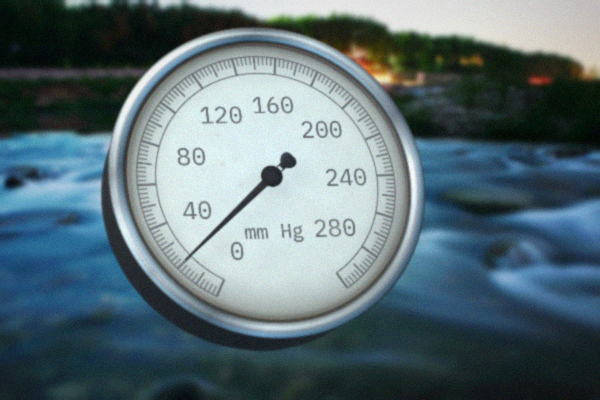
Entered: 20 mmHg
